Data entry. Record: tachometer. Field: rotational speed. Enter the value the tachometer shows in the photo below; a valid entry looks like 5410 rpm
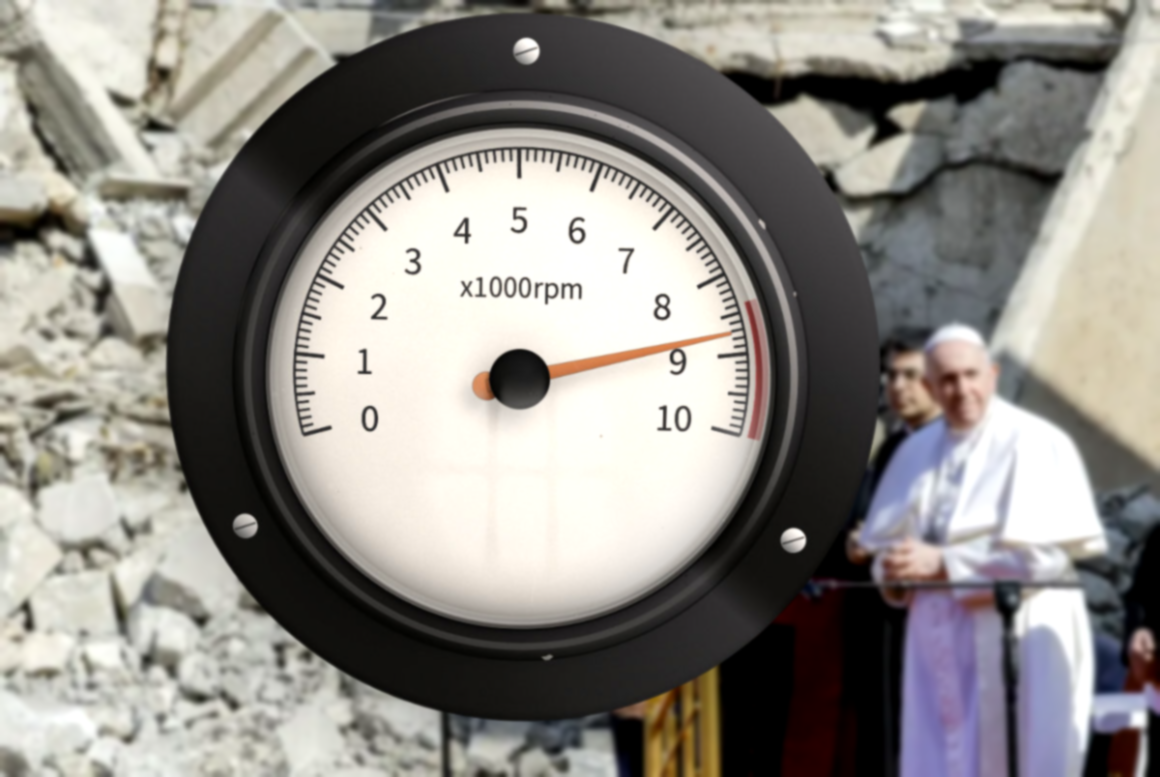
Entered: 8700 rpm
